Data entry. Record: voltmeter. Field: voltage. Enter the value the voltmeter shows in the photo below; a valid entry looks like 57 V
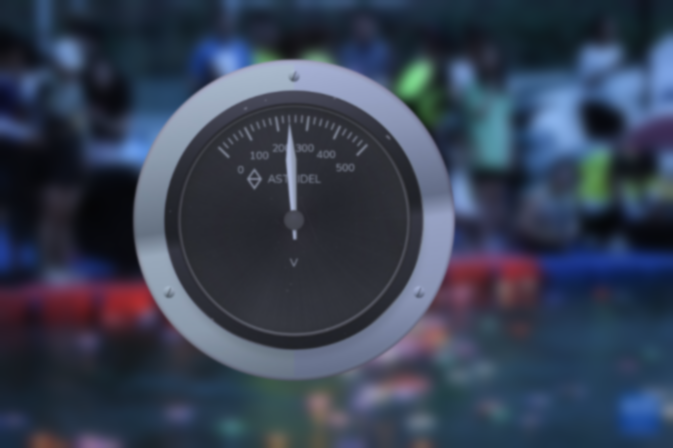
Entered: 240 V
